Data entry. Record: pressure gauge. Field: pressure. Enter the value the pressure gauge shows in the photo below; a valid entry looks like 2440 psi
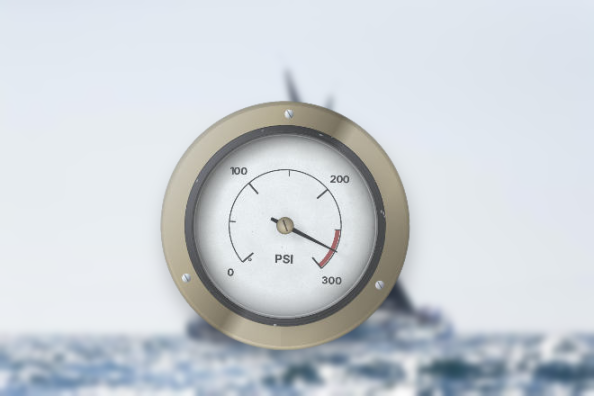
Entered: 275 psi
